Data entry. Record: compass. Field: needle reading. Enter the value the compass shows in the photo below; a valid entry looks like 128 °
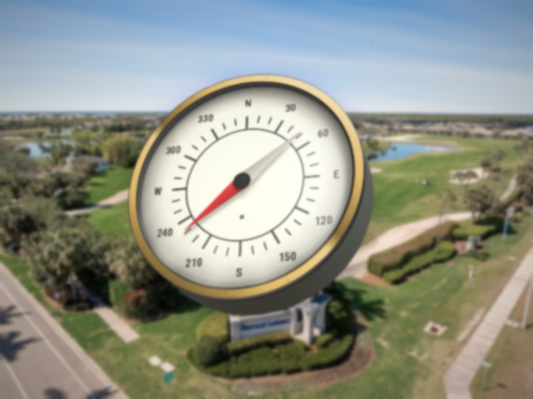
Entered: 230 °
